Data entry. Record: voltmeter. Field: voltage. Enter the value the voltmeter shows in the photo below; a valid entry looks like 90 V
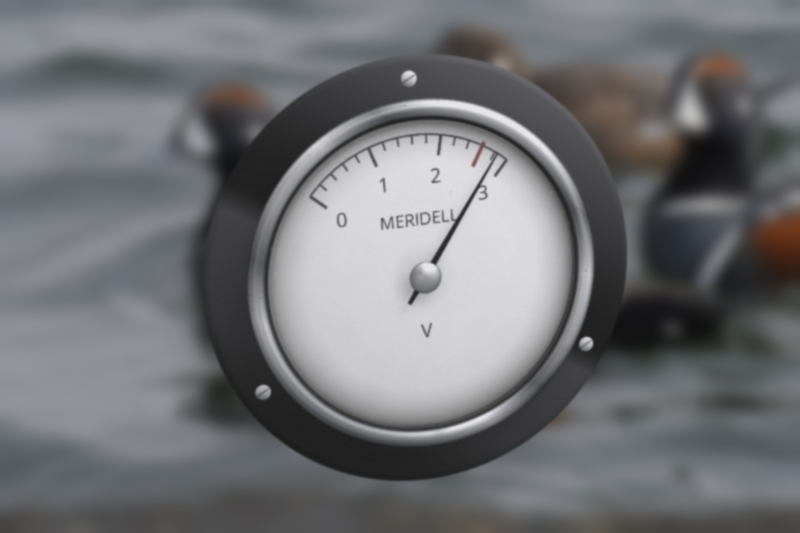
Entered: 2.8 V
